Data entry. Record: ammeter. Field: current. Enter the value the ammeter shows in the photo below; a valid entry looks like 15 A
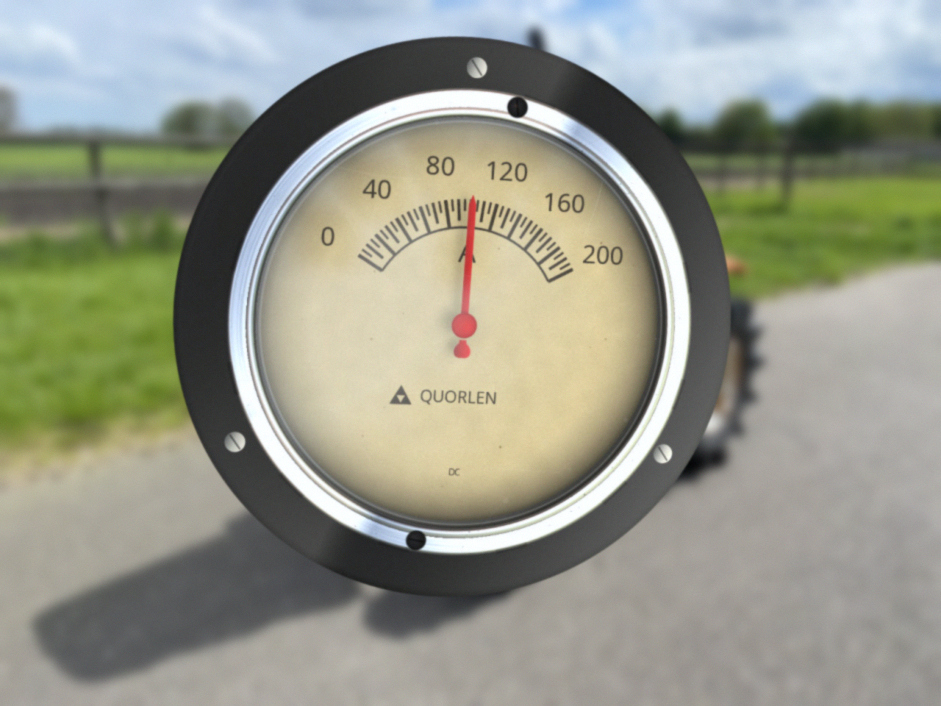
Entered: 100 A
